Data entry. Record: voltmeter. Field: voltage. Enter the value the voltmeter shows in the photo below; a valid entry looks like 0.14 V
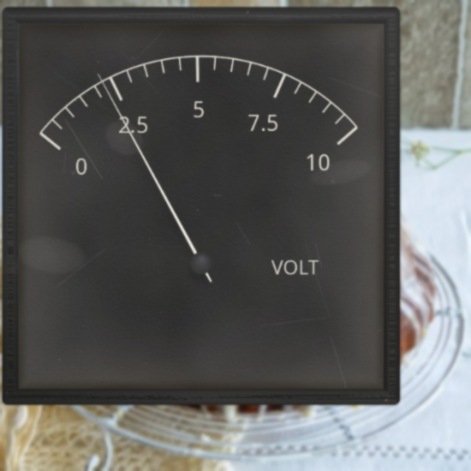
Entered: 2.25 V
